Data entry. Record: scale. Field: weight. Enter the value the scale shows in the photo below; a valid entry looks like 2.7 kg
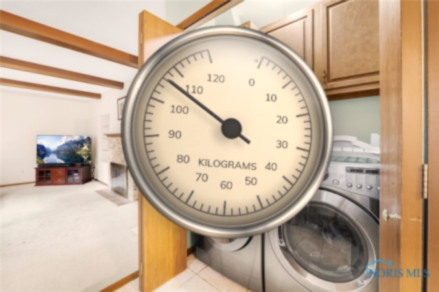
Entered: 106 kg
